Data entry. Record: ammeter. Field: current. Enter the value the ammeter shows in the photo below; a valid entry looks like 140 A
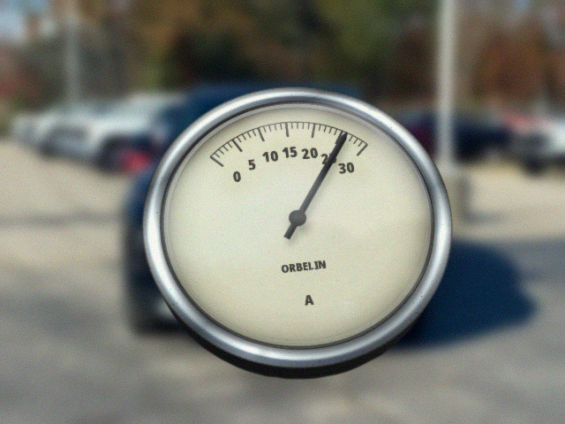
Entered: 26 A
